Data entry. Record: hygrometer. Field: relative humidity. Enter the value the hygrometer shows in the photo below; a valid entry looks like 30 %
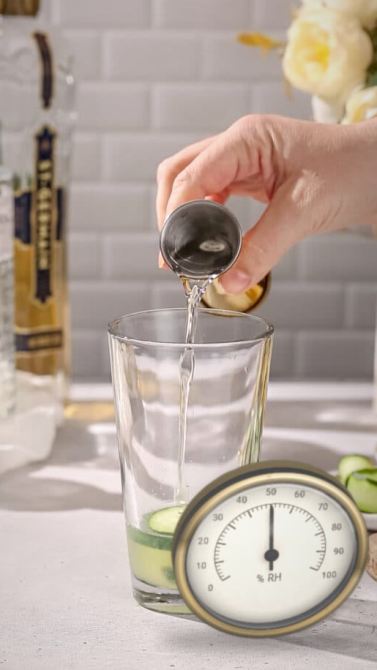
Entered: 50 %
